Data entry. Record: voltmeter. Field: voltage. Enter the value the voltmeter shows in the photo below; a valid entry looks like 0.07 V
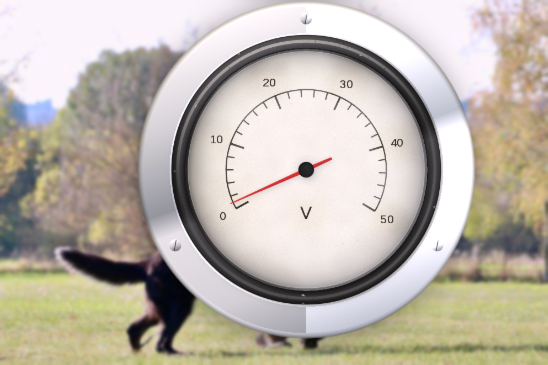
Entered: 1 V
